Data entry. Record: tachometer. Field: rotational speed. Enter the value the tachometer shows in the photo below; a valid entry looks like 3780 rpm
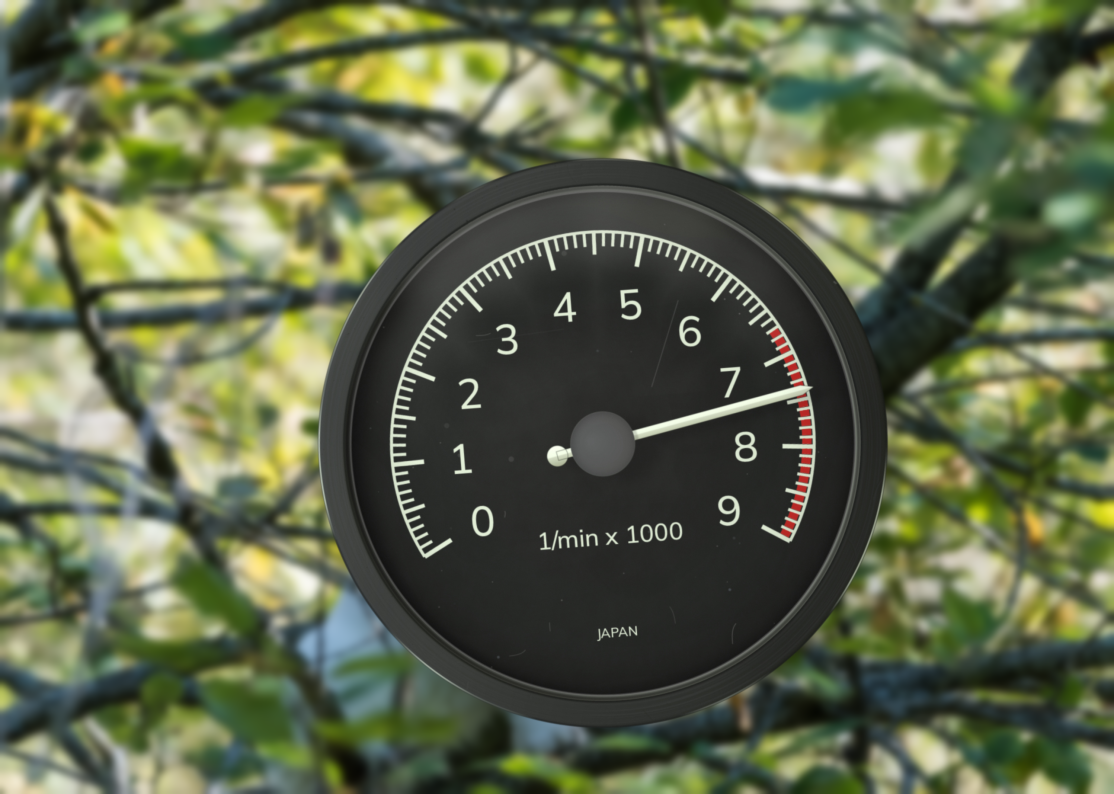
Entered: 7400 rpm
